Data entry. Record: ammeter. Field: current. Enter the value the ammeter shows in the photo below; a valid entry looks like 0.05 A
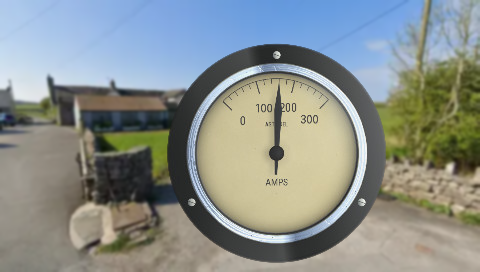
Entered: 160 A
